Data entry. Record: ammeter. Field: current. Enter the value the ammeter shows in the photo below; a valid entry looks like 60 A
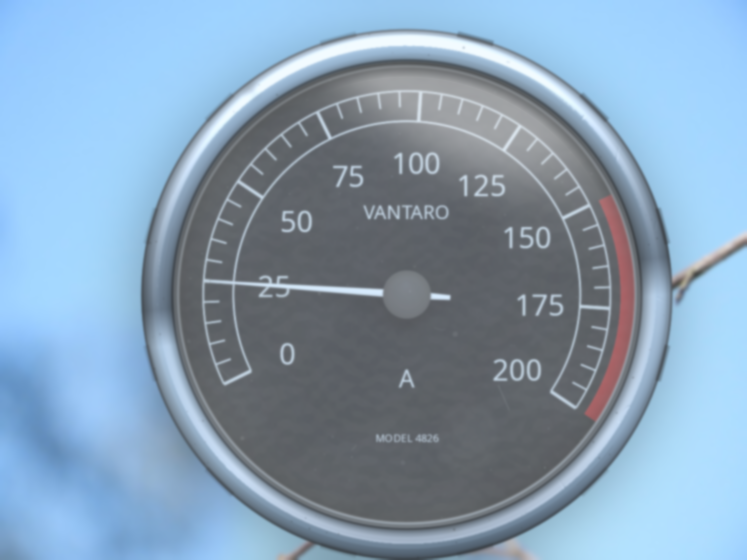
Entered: 25 A
